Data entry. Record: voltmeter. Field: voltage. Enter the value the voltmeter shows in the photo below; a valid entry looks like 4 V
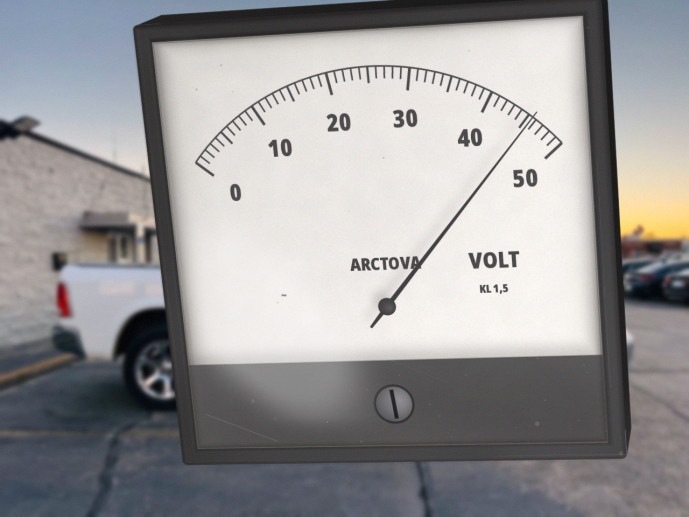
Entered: 45.5 V
